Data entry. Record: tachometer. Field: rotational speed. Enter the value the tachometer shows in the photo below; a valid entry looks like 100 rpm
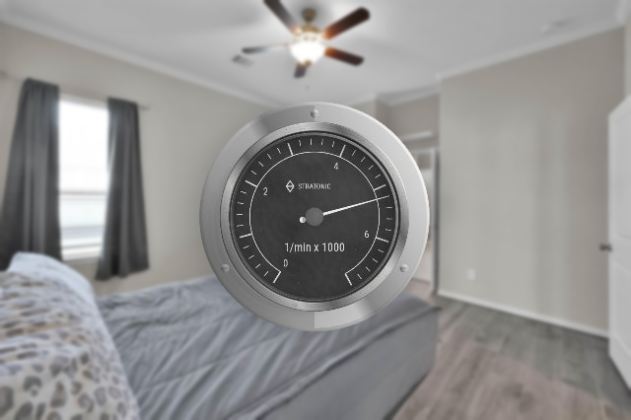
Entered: 5200 rpm
